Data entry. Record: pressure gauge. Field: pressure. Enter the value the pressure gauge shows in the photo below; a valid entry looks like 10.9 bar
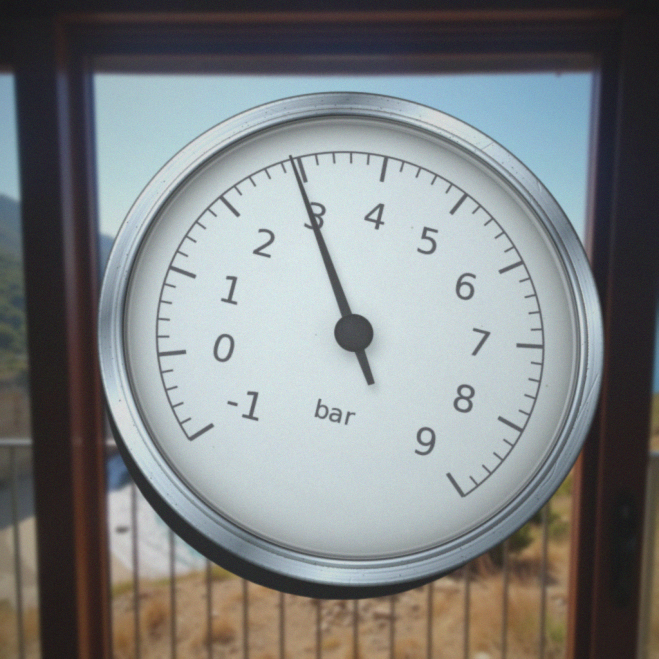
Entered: 2.9 bar
